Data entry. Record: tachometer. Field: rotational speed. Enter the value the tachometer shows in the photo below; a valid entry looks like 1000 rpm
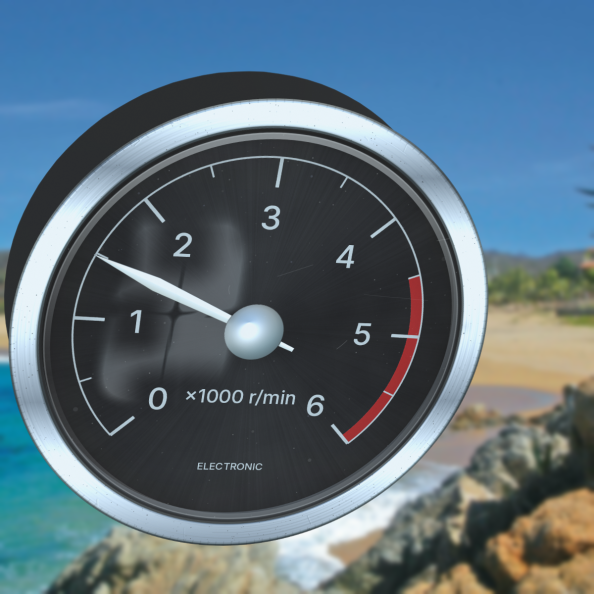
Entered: 1500 rpm
